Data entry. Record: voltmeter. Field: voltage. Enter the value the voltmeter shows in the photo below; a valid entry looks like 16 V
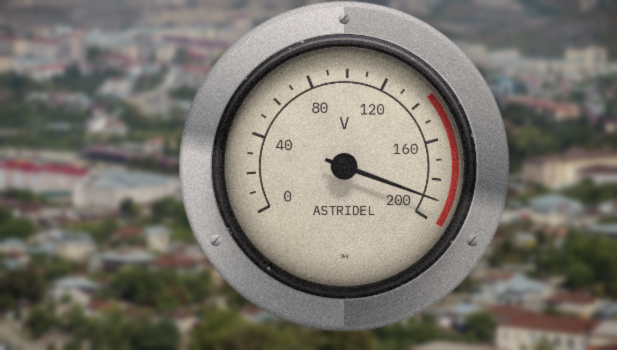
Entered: 190 V
